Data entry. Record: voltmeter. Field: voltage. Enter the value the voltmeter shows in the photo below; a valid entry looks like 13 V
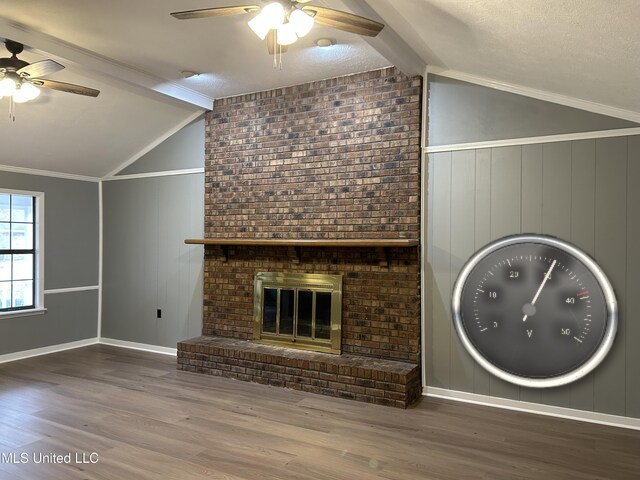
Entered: 30 V
